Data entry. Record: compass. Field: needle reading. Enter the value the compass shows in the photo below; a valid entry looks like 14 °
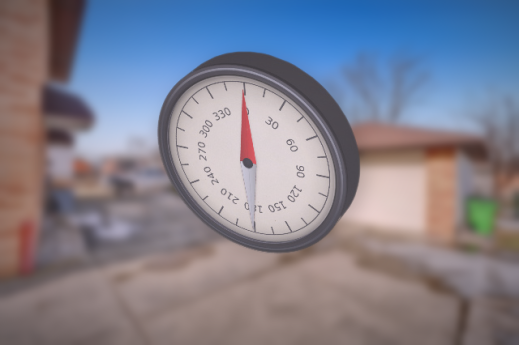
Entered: 0 °
